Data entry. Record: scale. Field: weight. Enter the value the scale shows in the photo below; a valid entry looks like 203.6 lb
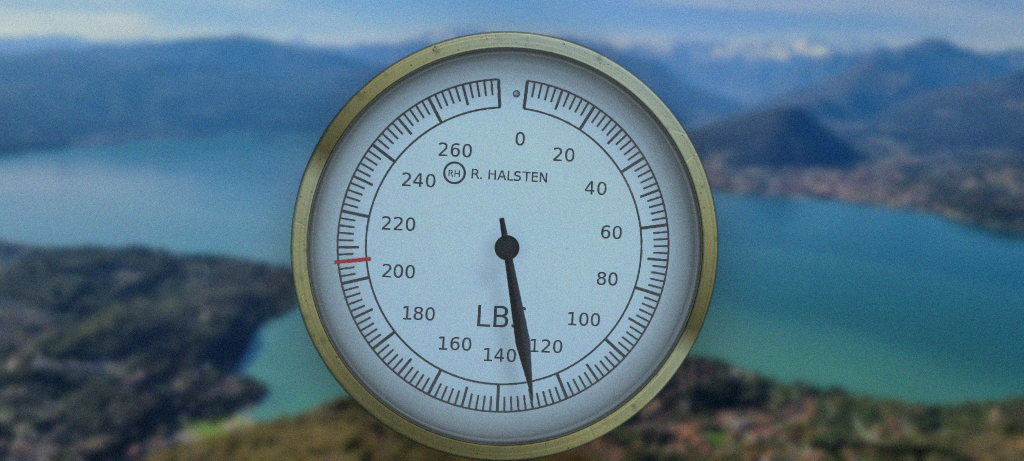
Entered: 130 lb
